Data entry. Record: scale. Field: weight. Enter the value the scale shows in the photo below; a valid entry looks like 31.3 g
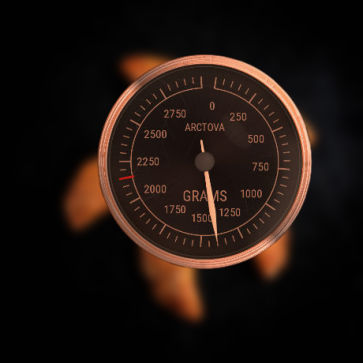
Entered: 1400 g
